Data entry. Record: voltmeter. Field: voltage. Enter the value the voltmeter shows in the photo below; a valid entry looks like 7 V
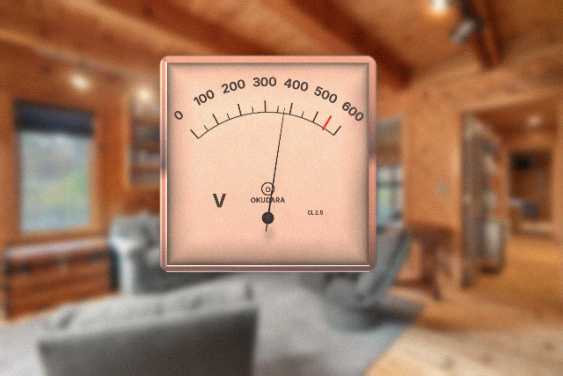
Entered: 375 V
